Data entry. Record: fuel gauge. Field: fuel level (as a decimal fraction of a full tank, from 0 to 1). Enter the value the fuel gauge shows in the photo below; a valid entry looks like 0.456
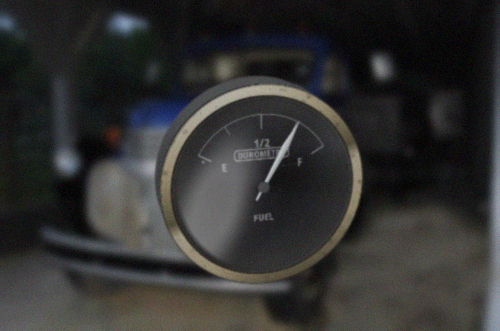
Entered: 0.75
